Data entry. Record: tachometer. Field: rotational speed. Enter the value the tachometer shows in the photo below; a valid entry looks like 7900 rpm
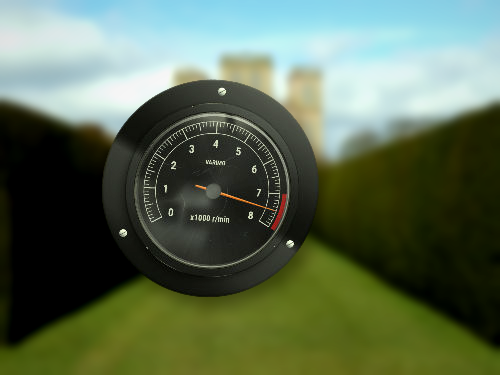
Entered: 7500 rpm
